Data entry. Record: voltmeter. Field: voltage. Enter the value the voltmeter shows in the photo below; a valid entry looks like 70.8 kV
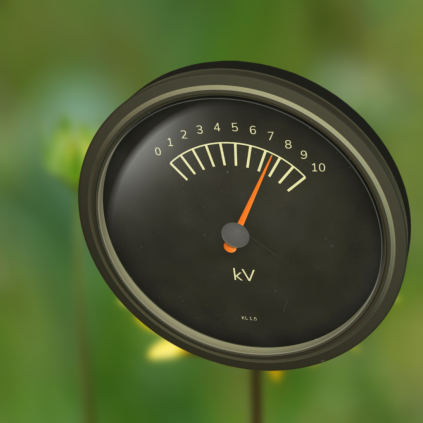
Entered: 7.5 kV
